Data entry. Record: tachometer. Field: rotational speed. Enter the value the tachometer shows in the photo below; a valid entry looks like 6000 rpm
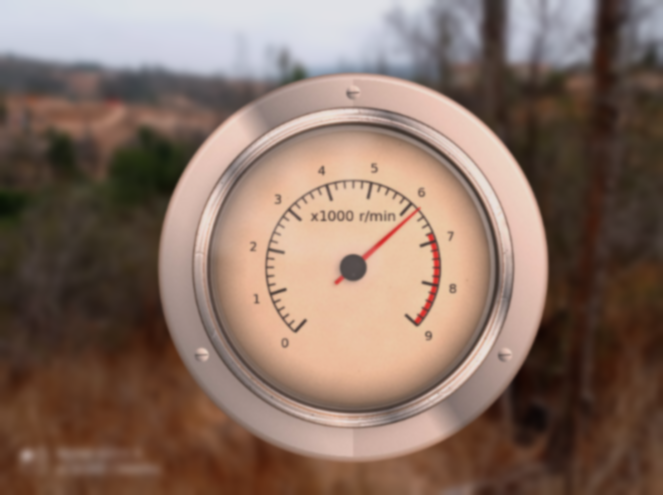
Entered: 6200 rpm
